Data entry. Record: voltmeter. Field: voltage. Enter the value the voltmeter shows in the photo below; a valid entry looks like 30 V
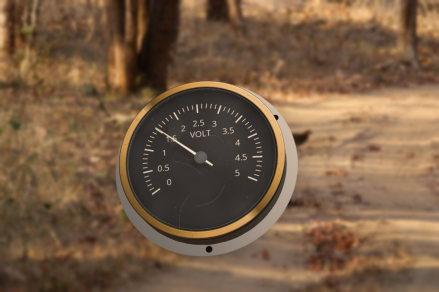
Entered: 1.5 V
